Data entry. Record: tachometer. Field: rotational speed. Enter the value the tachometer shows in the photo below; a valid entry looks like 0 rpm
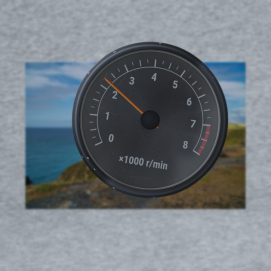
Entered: 2250 rpm
